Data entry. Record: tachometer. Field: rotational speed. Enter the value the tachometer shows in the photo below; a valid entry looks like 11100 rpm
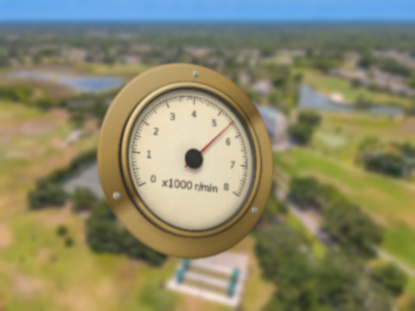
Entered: 5500 rpm
